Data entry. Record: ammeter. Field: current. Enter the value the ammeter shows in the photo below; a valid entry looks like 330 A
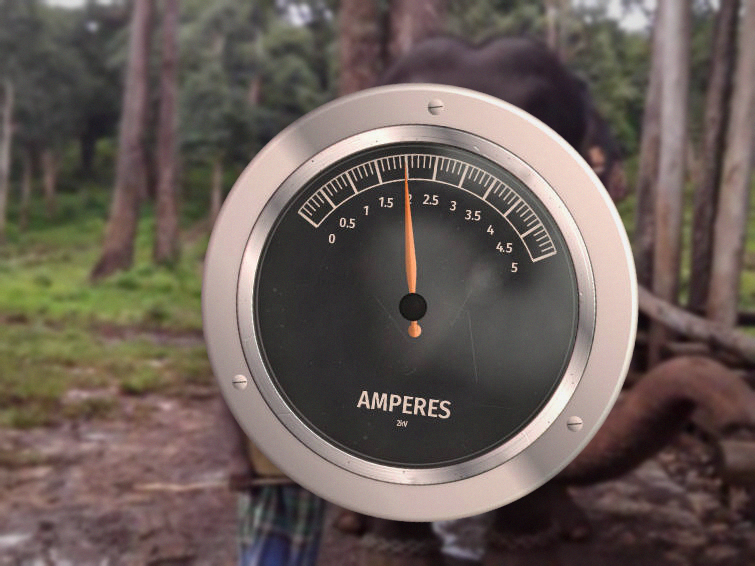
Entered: 2 A
